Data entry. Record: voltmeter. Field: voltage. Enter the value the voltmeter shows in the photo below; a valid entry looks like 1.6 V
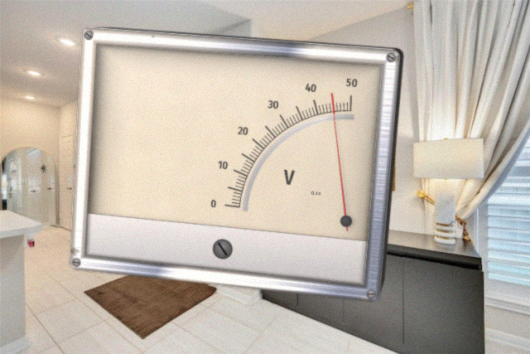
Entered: 45 V
